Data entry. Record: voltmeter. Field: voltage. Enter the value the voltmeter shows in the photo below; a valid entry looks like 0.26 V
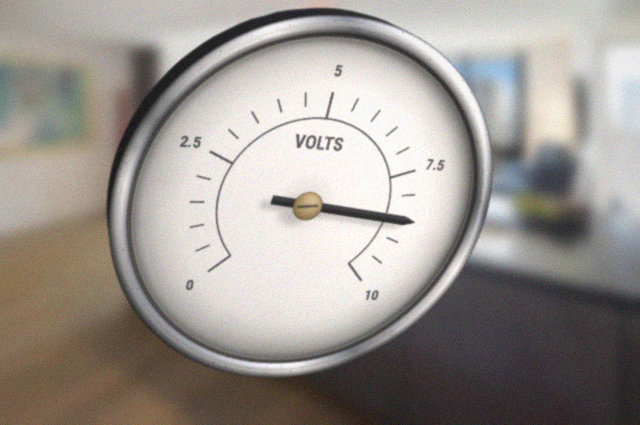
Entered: 8.5 V
